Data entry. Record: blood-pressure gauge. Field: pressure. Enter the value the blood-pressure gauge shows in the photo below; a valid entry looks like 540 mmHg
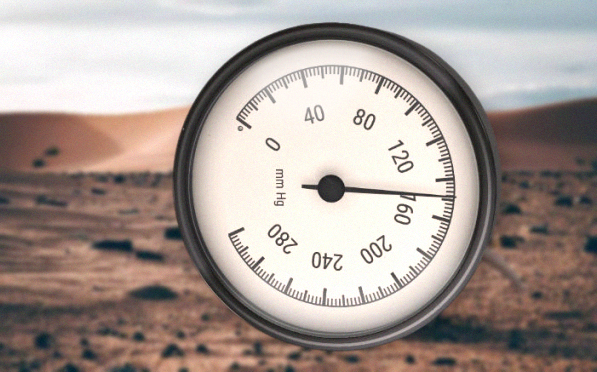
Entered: 148 mmHg
